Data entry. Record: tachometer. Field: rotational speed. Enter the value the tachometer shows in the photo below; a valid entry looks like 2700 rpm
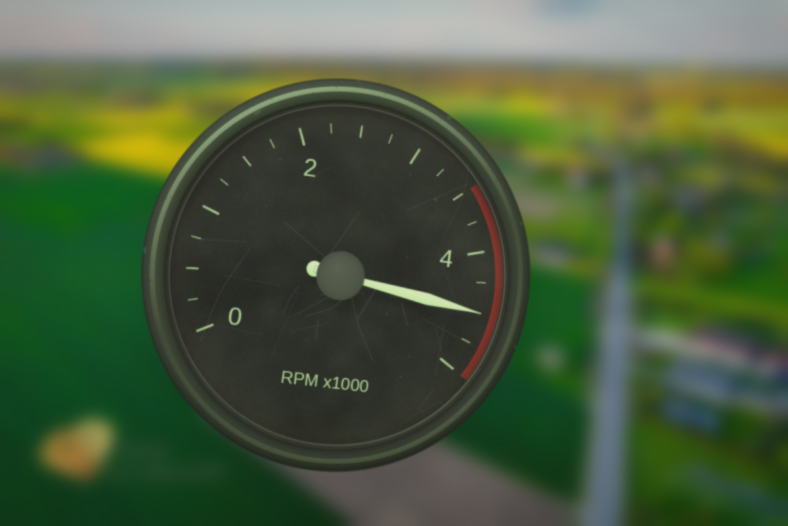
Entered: 4500 rpm
